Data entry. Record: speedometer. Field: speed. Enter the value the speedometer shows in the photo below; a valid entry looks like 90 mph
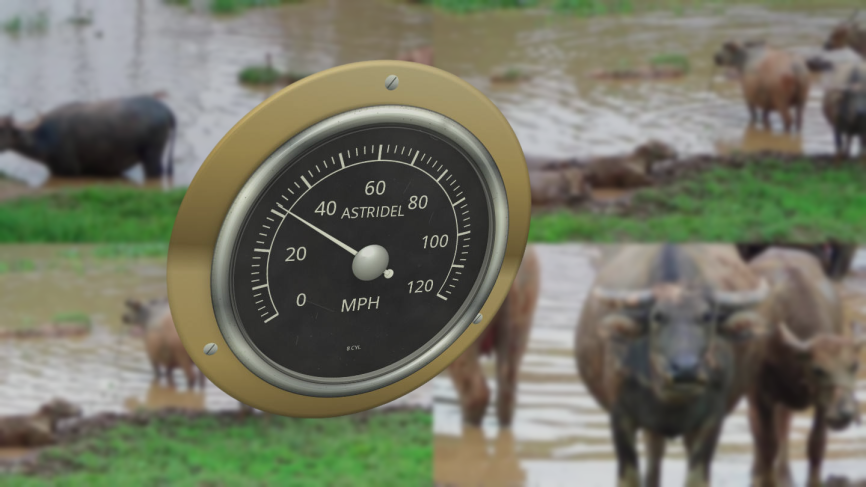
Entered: 32 mph
